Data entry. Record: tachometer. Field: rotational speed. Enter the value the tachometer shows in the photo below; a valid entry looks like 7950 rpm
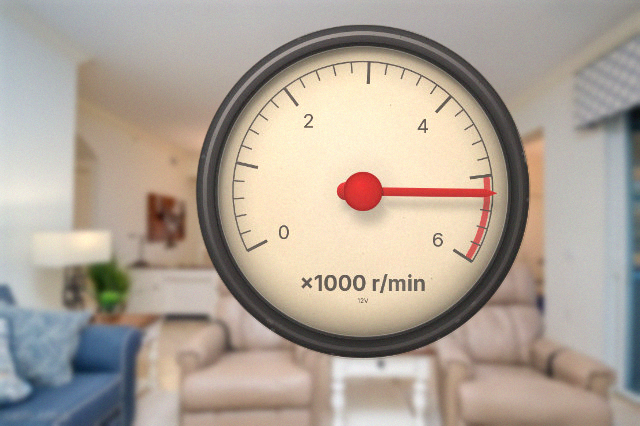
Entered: 5200 rpm
